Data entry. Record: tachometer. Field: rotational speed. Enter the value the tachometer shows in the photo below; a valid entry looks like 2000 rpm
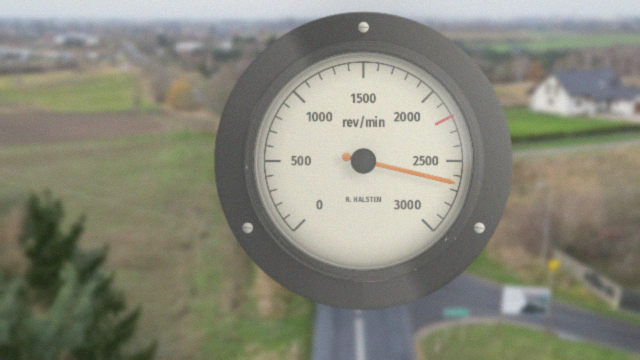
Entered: 2650 rpm
